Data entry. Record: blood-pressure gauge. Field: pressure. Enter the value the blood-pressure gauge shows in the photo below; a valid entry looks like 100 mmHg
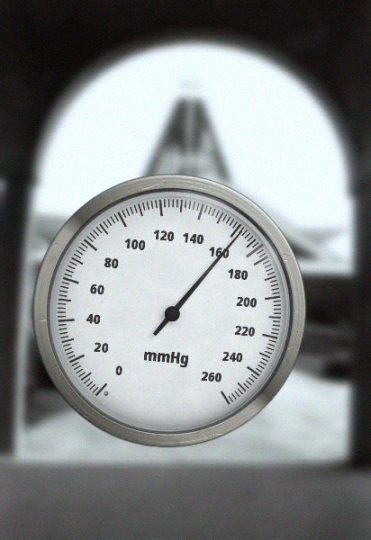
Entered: 162 mmHg
